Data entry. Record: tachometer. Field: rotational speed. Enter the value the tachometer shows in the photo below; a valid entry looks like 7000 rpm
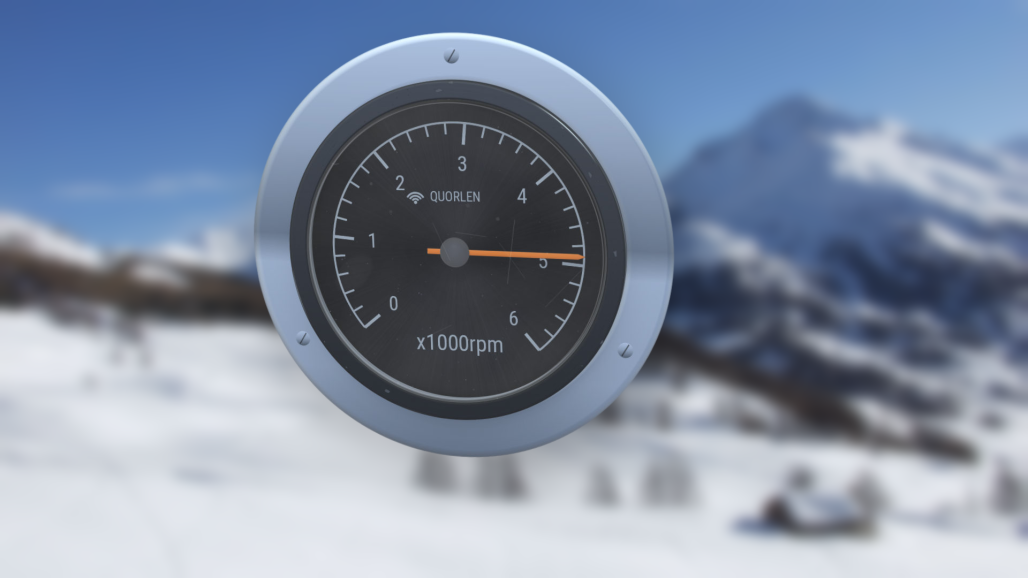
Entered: 4900 rpm
